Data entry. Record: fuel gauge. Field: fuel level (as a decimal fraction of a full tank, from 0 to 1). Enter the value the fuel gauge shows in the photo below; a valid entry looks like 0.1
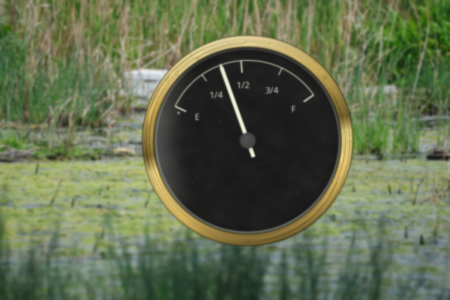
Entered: 0.375
